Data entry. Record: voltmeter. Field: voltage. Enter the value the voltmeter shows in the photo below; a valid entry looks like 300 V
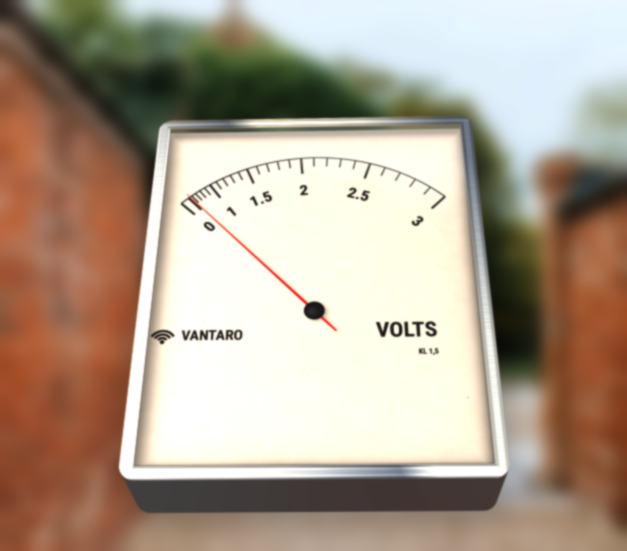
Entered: 0.5 V
